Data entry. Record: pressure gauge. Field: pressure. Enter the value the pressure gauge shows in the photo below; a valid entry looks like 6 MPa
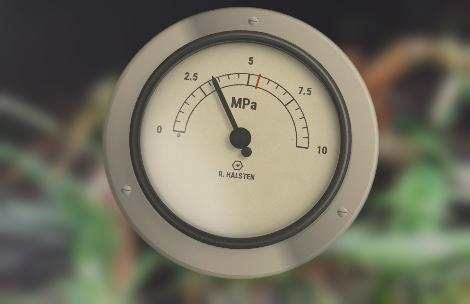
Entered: 3.25 MPa
